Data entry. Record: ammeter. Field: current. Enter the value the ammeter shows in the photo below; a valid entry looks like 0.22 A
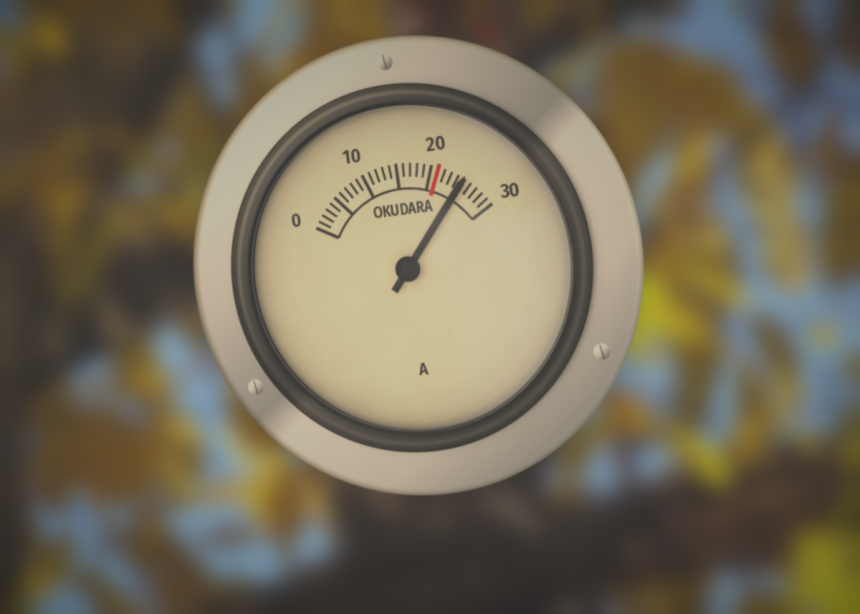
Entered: 25 A
